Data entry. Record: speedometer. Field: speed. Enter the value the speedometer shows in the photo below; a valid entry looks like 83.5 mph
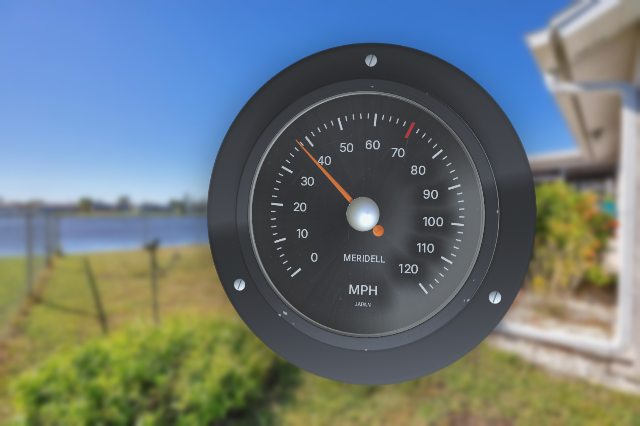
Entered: 38 mph
